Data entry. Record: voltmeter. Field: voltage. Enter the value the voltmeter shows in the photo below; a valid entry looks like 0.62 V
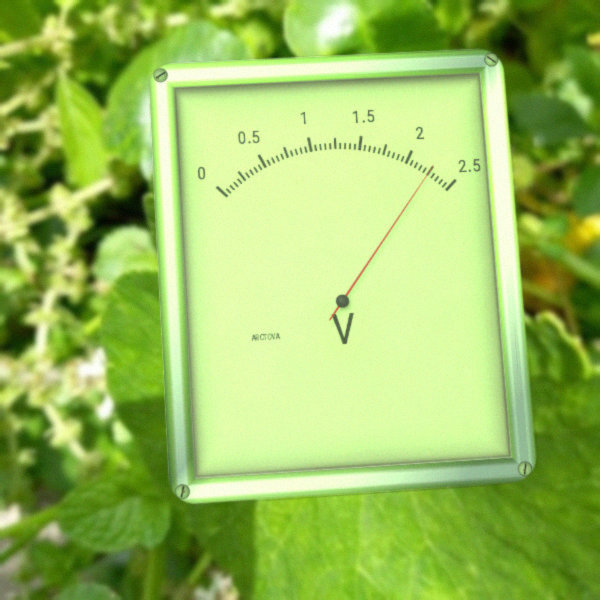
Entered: 2.25 V
